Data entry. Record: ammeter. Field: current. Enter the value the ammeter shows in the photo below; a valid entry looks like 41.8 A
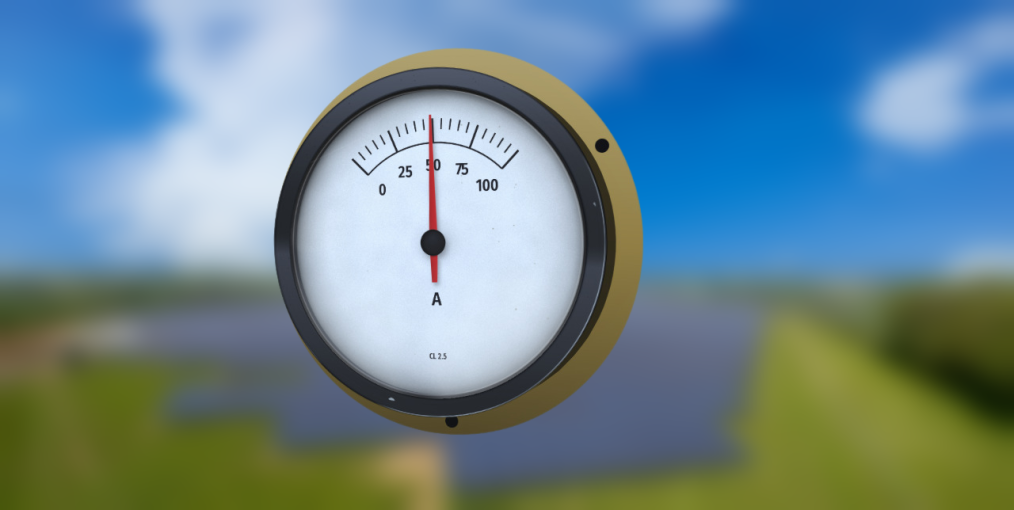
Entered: 50 A
